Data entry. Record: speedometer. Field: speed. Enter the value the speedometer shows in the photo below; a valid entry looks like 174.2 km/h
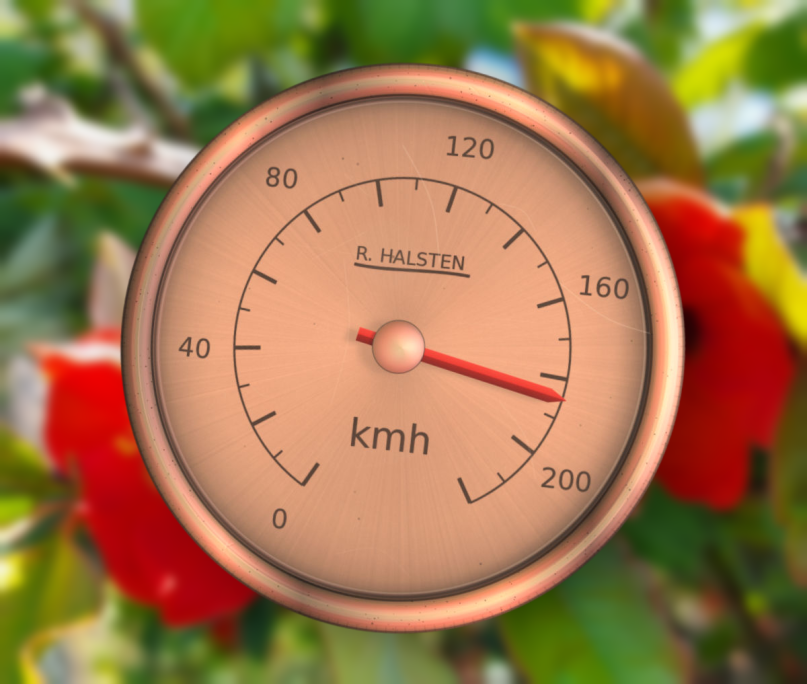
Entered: 185 km/h
